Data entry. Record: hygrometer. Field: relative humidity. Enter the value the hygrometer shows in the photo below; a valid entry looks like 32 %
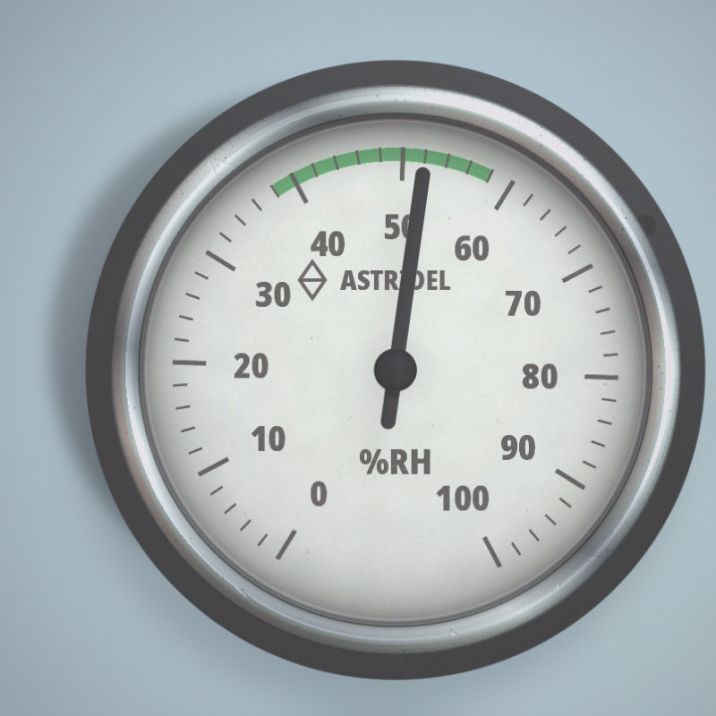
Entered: 52 %
